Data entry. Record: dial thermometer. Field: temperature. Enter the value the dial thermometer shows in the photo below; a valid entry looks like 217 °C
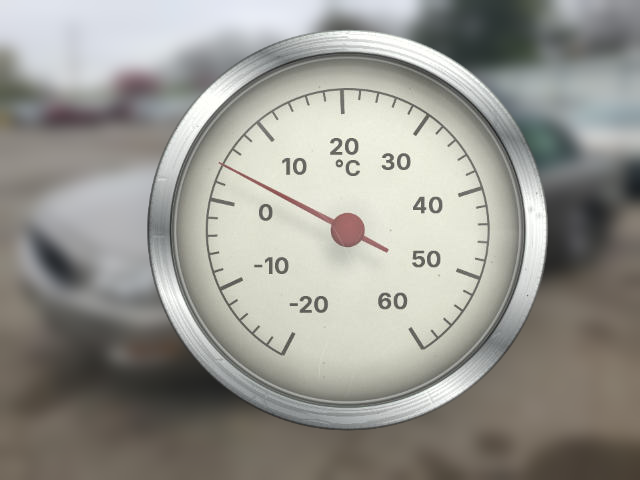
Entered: 4 °C
